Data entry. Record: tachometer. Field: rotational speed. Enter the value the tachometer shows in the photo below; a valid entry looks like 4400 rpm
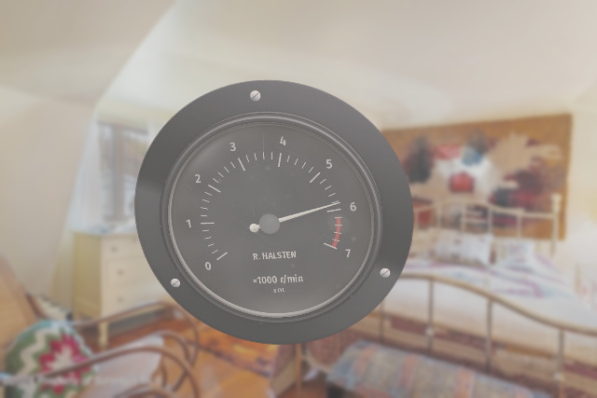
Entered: 5800 rpm
